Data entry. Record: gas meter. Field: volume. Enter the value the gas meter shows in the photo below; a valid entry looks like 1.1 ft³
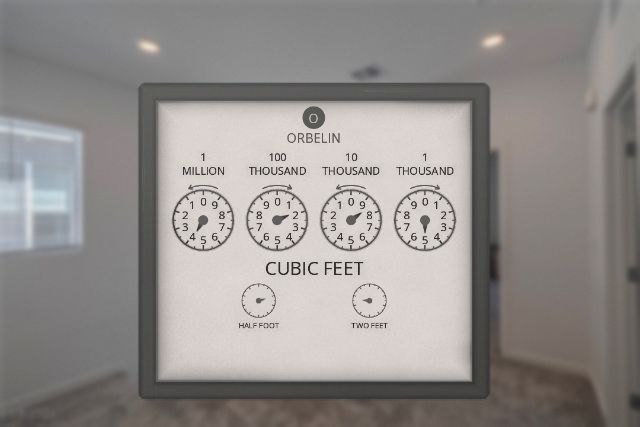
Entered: 418500 ft³
